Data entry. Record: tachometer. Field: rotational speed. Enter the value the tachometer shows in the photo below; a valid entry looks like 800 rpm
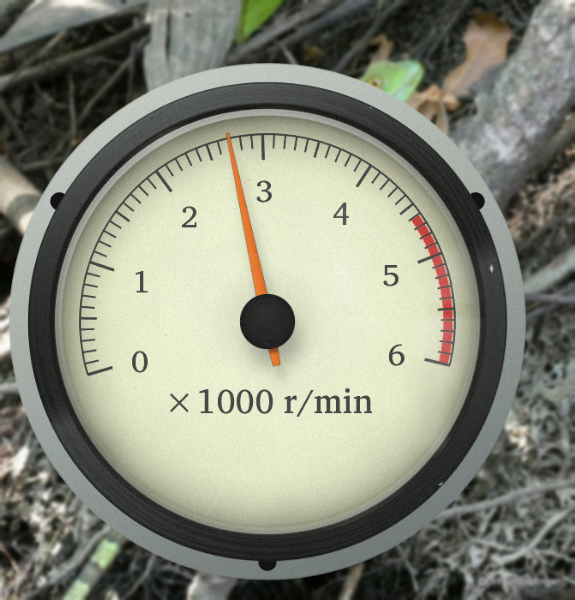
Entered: 2700 rpm
